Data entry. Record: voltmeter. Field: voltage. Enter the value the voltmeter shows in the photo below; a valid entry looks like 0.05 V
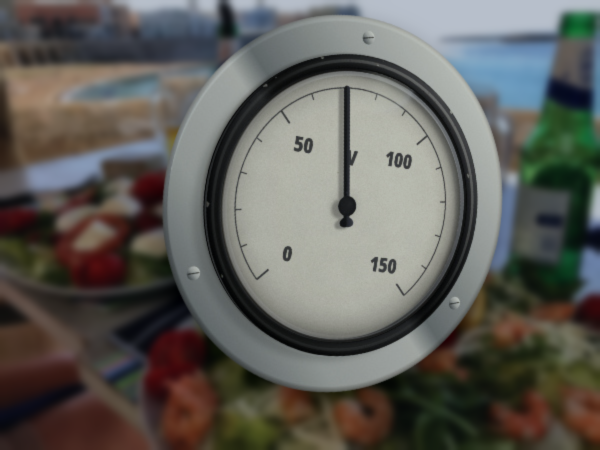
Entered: 70 V
